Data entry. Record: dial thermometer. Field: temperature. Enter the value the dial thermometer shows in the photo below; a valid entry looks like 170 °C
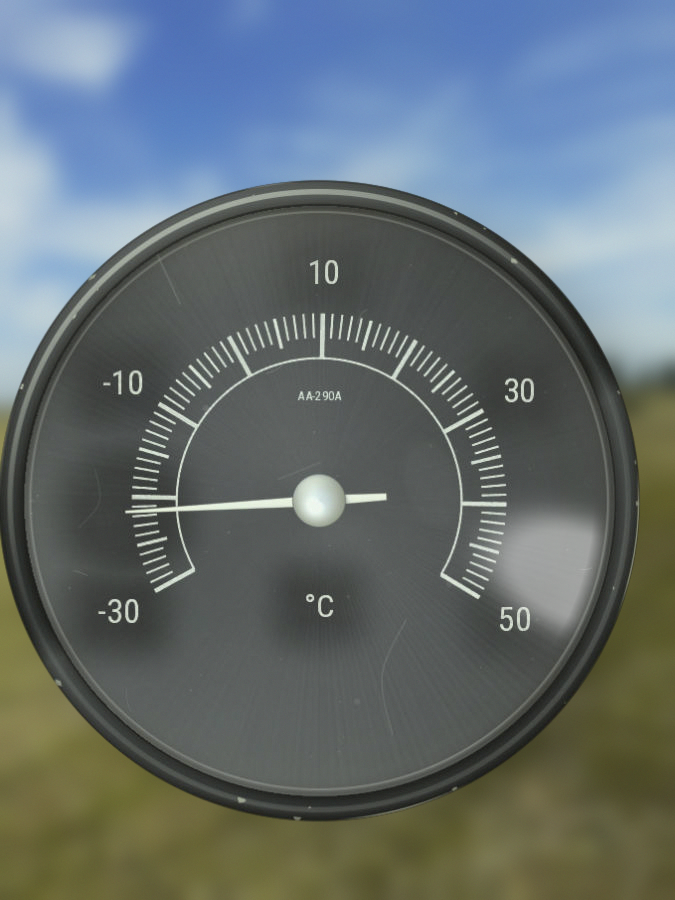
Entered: -21.5 °C
